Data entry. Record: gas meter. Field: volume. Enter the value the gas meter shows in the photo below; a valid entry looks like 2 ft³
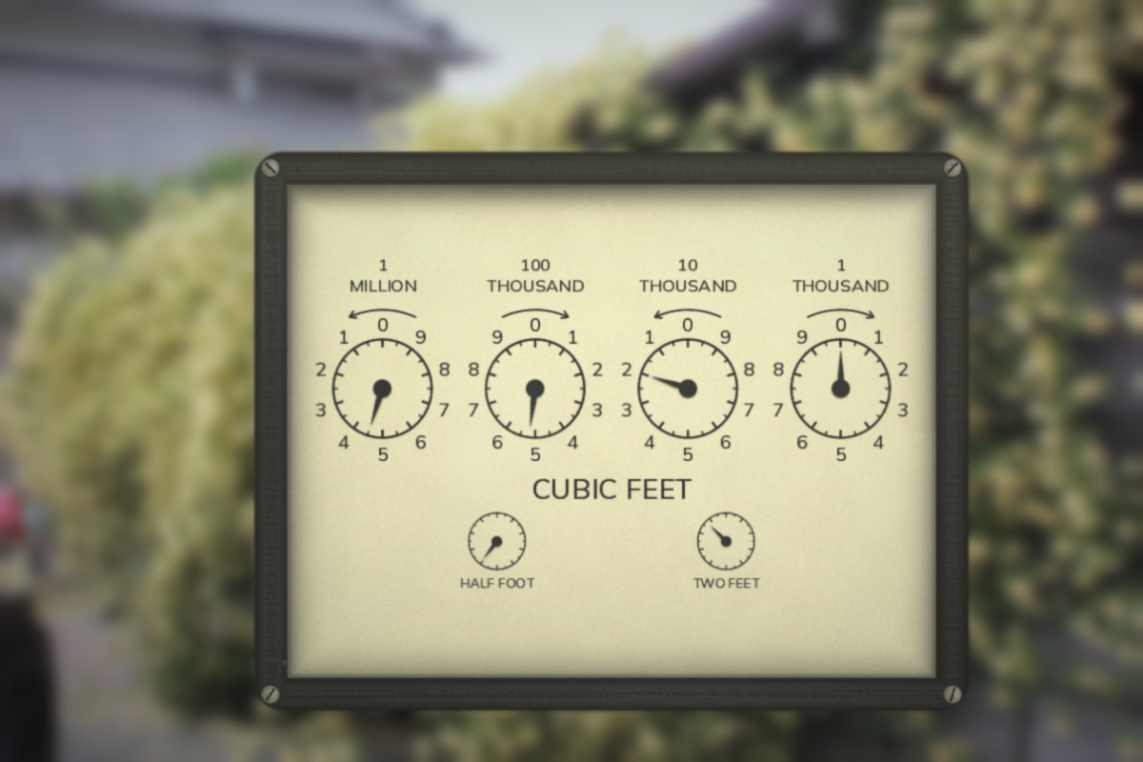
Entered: 452000 ft³
